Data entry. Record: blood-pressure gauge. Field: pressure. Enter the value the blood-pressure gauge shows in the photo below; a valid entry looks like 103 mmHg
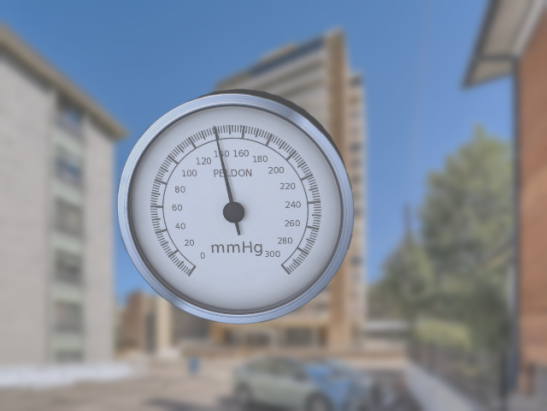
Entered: 140 mmHg
